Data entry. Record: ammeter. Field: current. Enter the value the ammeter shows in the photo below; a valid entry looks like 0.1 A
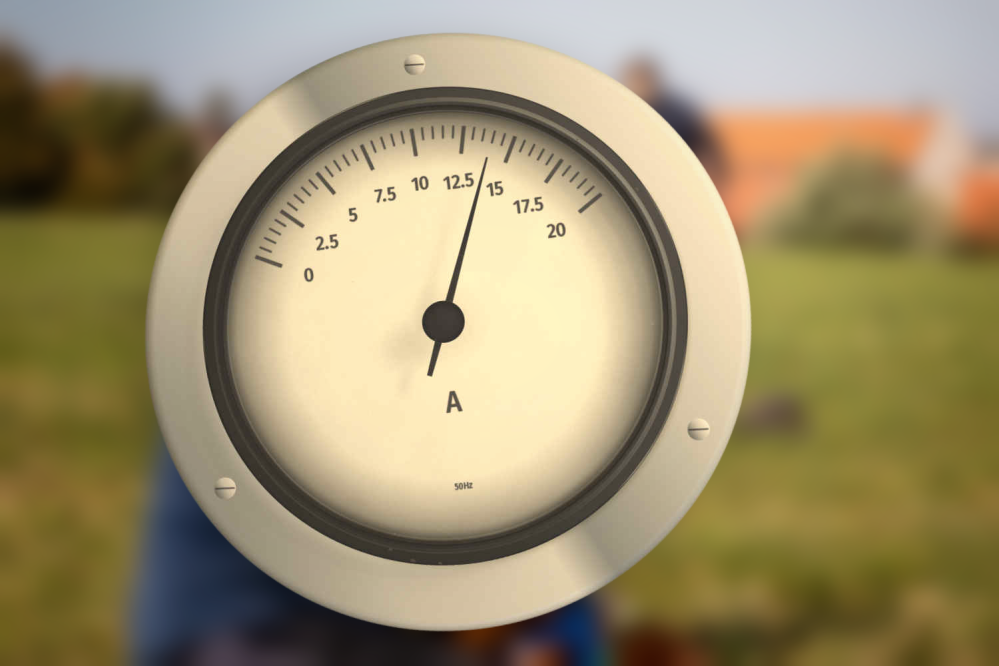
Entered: 14 A
